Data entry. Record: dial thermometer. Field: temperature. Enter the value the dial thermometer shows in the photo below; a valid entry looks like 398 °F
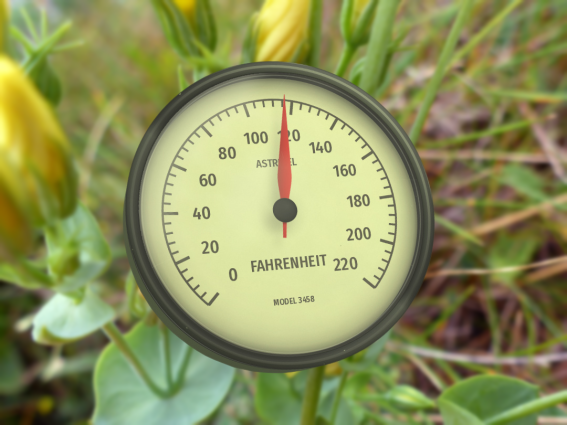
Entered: 116 °F
